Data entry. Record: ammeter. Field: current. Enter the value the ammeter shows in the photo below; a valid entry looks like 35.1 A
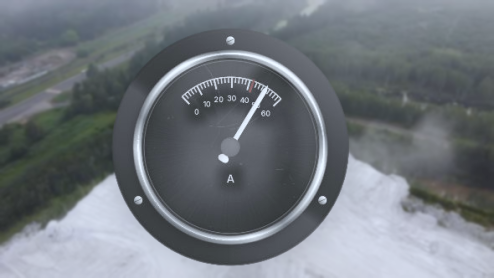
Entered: 50 A
